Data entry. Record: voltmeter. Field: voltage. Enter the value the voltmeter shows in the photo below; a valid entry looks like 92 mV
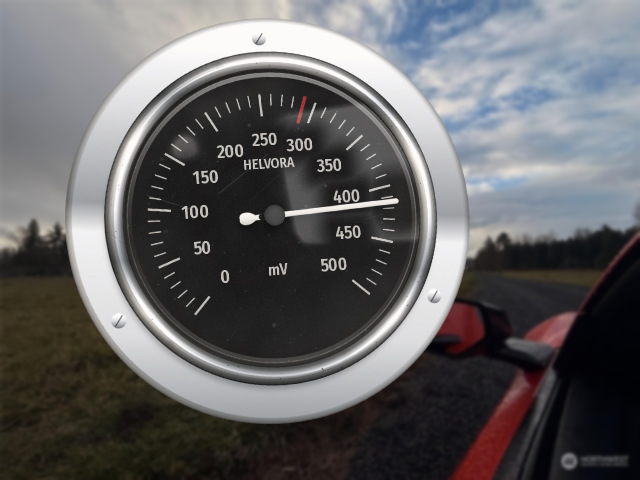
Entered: 415 mV
